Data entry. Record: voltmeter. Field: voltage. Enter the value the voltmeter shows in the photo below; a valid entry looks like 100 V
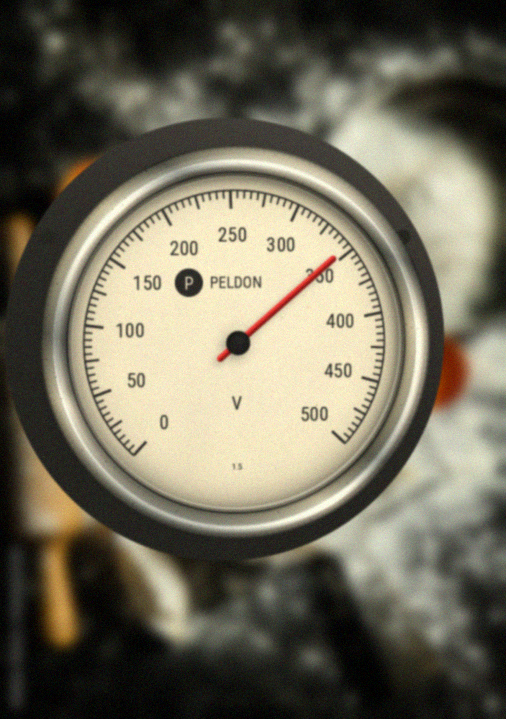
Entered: 345 V
